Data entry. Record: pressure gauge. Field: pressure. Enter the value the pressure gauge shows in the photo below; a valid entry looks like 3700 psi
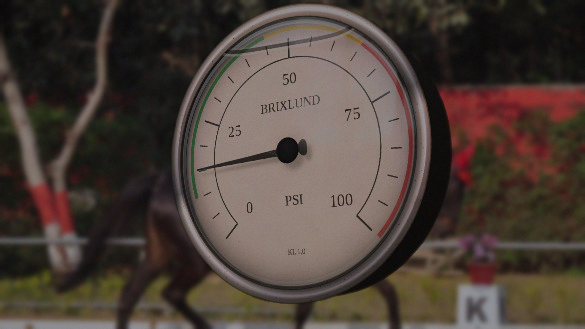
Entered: 15 psi
